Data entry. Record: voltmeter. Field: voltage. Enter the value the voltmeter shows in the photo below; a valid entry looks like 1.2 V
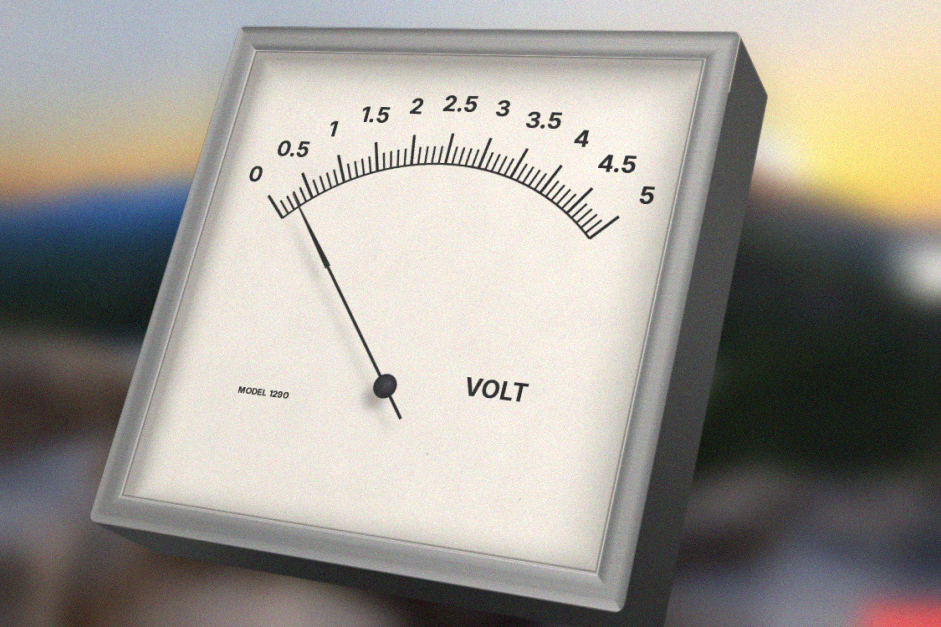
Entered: 0.3 V
